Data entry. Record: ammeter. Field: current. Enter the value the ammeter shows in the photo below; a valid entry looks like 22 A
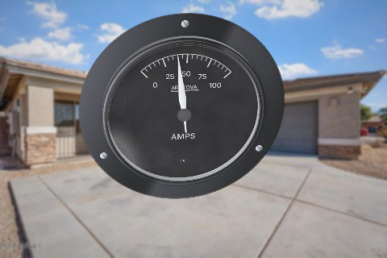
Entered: 40 A
